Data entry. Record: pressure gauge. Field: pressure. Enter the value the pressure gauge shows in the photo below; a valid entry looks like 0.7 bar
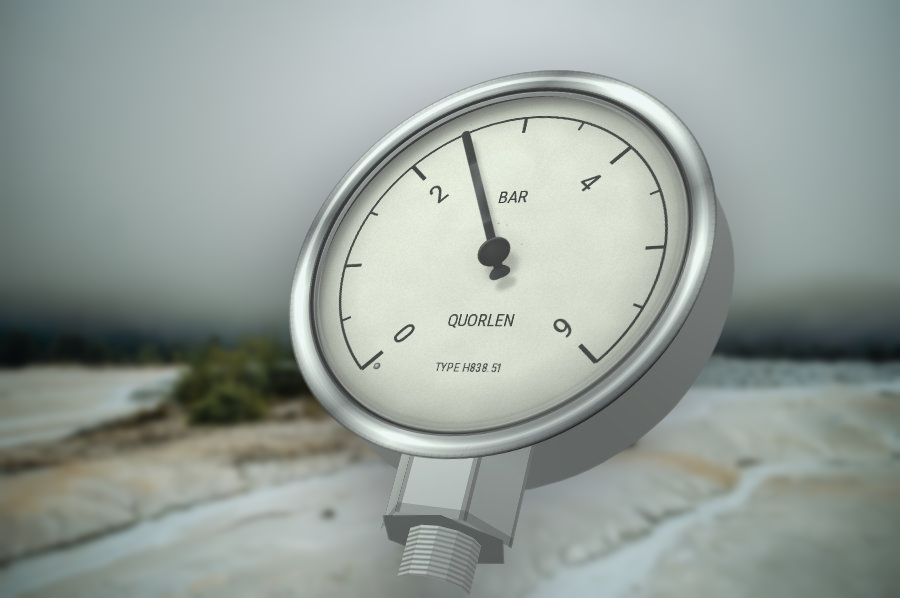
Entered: 2.5 bar
